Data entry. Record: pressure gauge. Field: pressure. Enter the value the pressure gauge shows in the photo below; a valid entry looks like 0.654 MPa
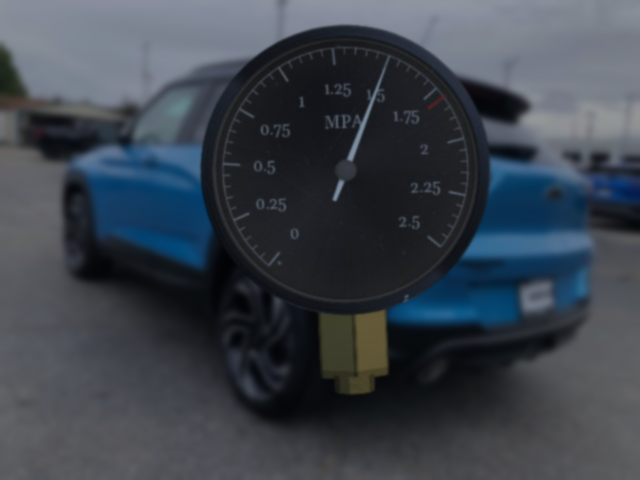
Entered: 1.5 MPa
